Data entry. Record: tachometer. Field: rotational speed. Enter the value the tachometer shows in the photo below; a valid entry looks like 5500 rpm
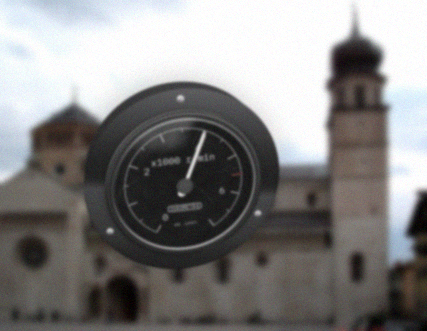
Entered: 4000 rpm
